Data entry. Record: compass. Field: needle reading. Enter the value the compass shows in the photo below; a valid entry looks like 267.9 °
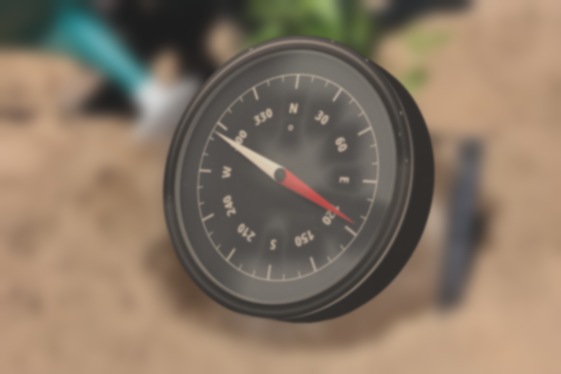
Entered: 115 °
